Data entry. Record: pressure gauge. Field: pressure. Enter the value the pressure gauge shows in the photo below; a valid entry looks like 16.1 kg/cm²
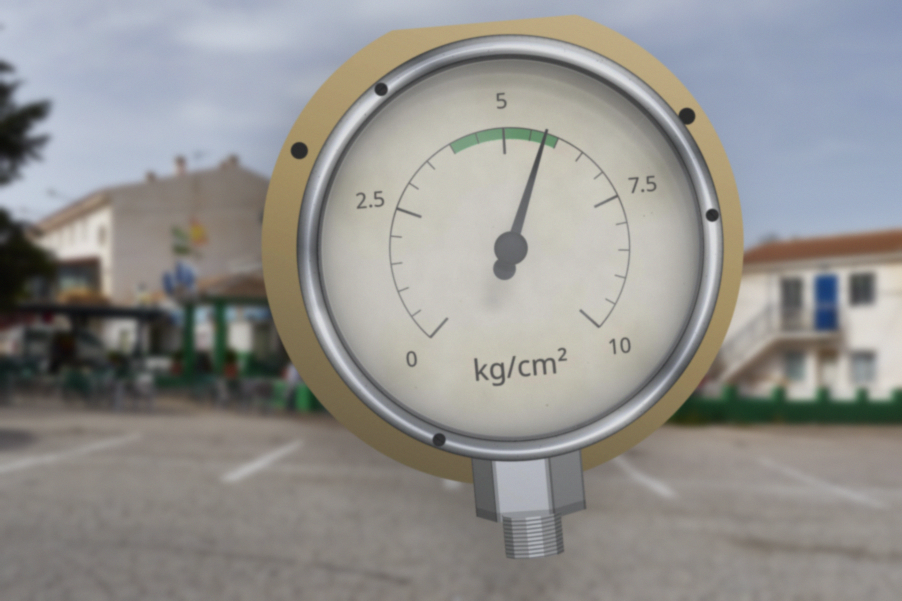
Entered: 5.75 kg/cm²
